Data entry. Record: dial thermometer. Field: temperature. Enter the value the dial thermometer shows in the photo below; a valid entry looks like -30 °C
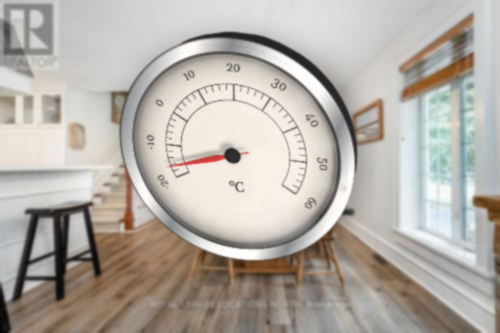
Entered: -16 °C
